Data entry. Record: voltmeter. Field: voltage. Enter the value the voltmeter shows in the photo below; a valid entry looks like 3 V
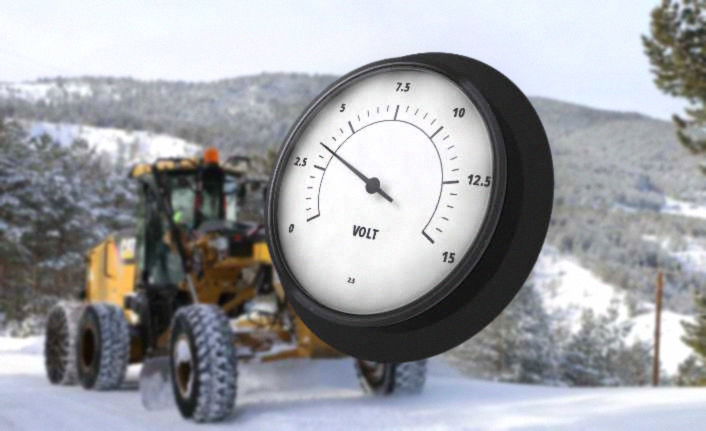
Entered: 3.5 V
